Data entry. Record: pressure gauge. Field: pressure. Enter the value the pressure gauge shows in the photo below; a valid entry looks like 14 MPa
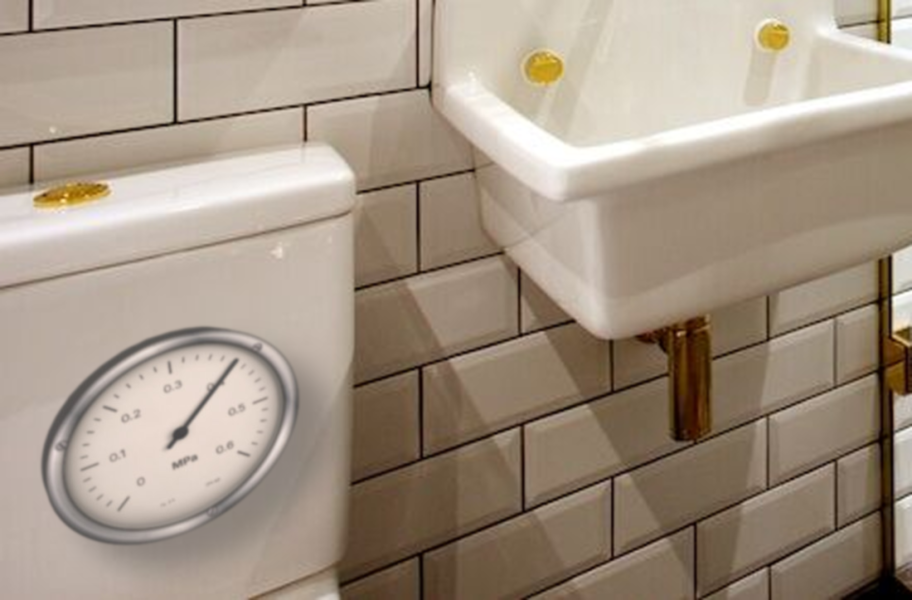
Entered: 0.4 MPa
